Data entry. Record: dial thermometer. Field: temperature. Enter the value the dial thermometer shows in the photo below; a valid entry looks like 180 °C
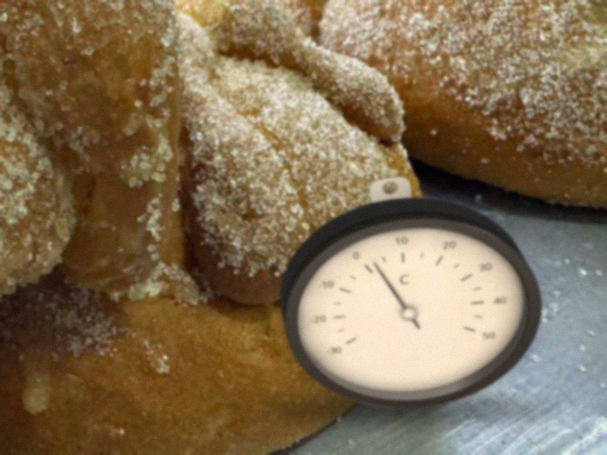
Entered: 2.5 °C
